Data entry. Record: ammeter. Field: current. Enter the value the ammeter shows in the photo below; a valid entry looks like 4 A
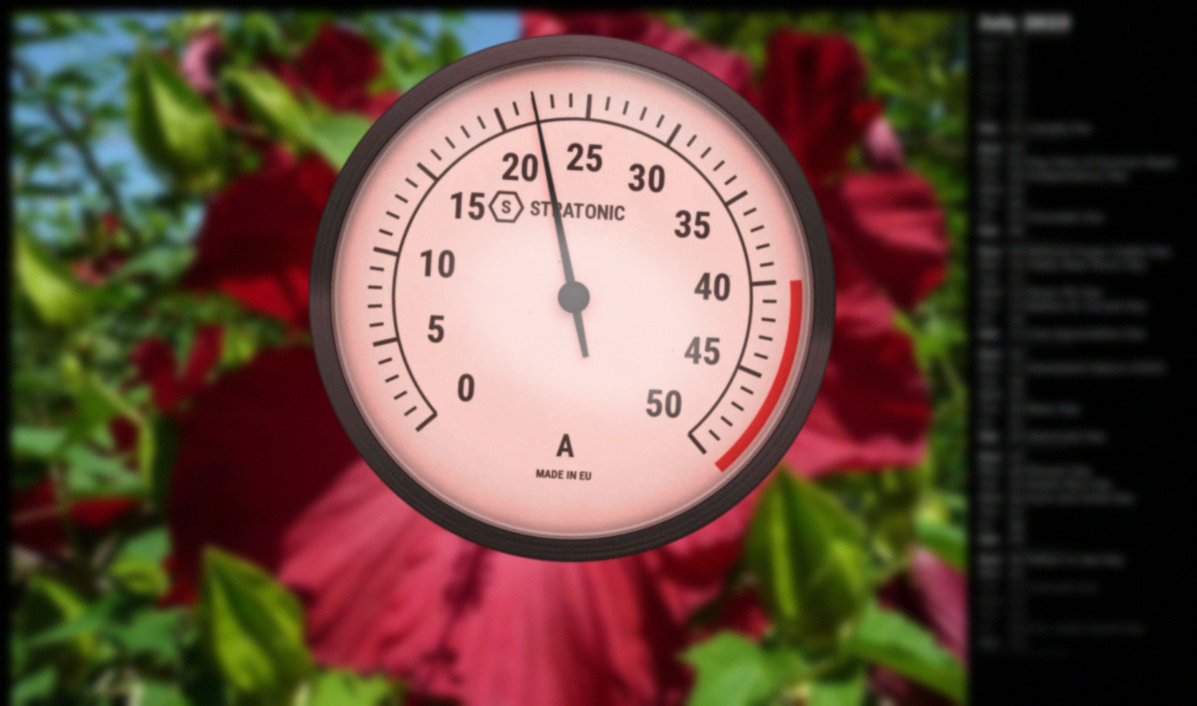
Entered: 22 A
